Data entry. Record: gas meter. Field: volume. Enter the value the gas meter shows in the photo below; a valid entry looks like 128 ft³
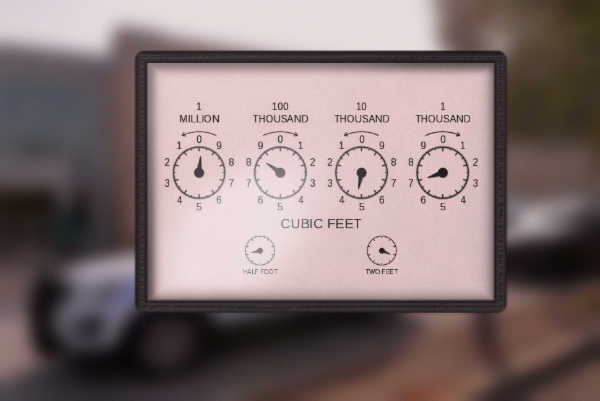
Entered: 984700 ft³
